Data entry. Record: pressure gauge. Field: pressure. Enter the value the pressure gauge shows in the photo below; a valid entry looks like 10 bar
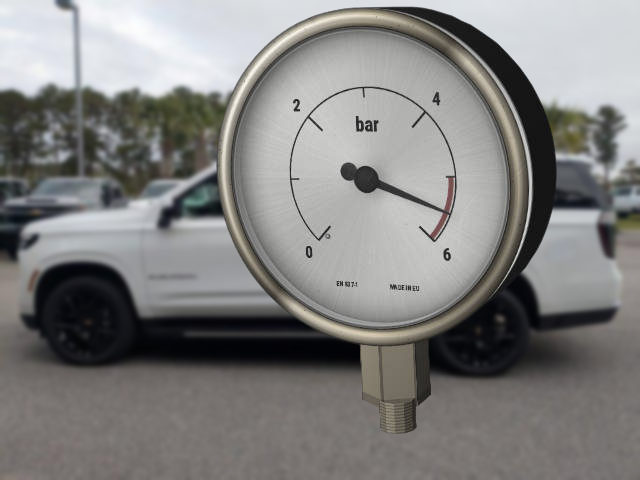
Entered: 5.5 bar
